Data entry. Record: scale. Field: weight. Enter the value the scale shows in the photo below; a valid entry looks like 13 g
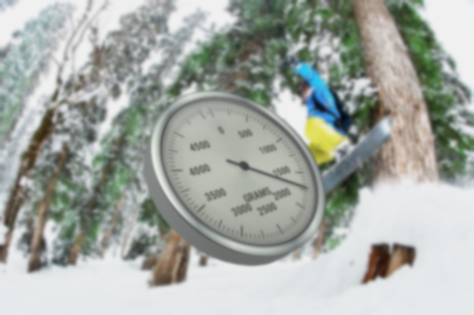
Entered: 1750 g
